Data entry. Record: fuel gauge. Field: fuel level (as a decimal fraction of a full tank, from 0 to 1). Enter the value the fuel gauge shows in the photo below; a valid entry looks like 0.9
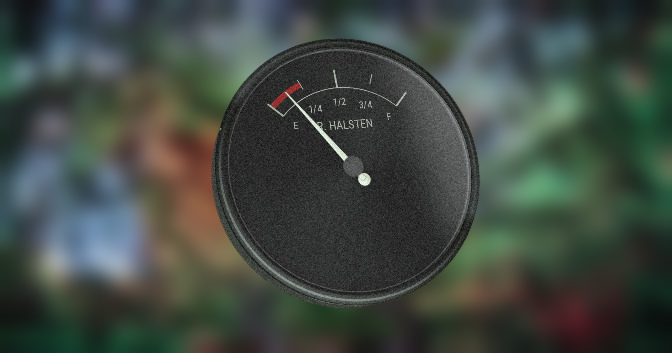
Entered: 0.125
